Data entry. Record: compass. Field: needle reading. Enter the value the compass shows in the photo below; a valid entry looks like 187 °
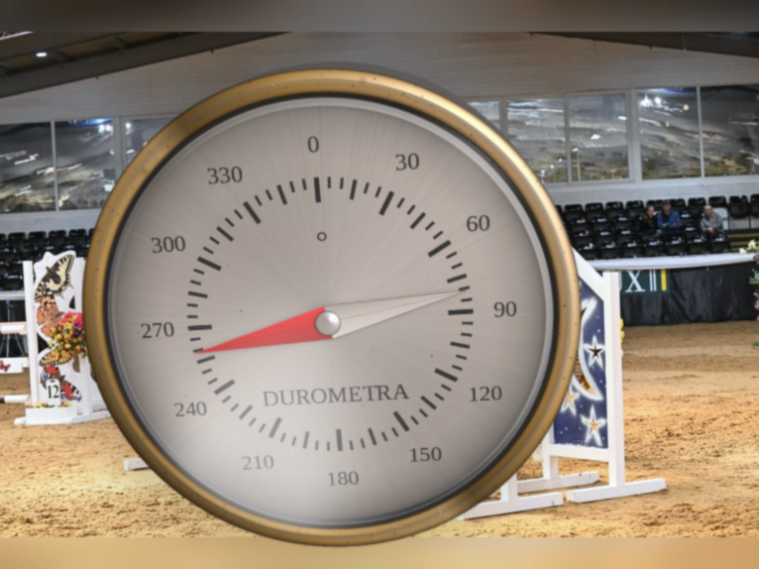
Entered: 260 °
